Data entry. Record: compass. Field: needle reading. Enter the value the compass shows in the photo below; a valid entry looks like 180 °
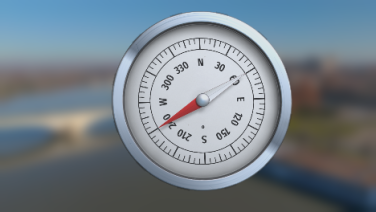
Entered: 240 °
